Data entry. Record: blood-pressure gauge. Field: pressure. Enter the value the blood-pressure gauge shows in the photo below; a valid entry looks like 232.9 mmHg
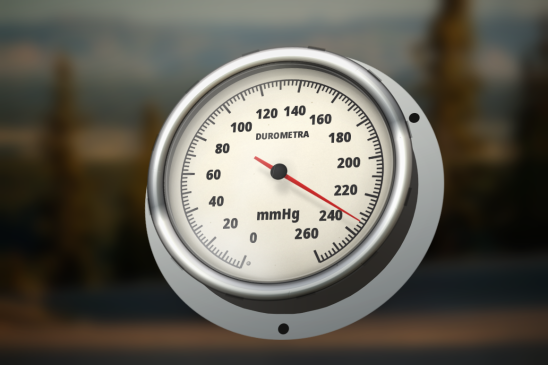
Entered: 234 mmHg
